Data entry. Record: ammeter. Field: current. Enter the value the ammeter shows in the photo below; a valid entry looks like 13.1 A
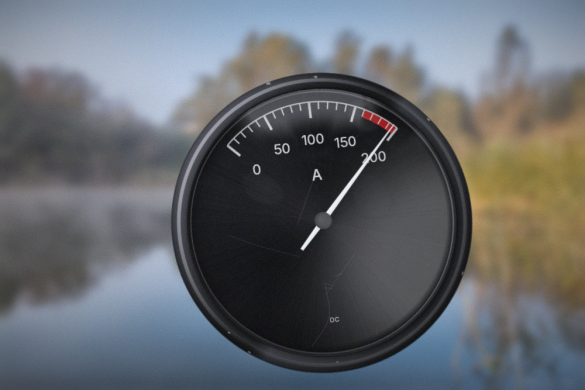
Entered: 195 A
